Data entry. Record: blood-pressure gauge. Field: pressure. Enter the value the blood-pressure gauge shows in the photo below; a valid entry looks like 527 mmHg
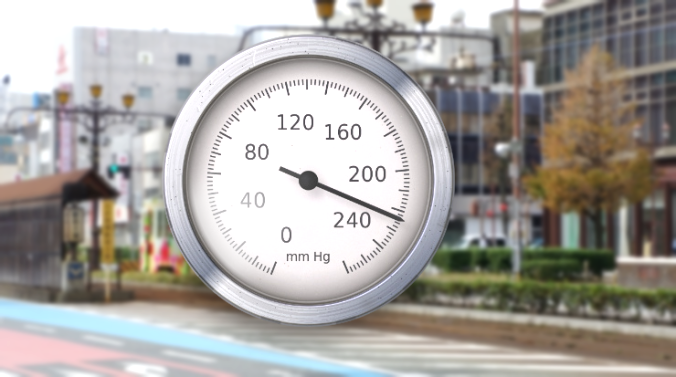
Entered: 224 mmHg
